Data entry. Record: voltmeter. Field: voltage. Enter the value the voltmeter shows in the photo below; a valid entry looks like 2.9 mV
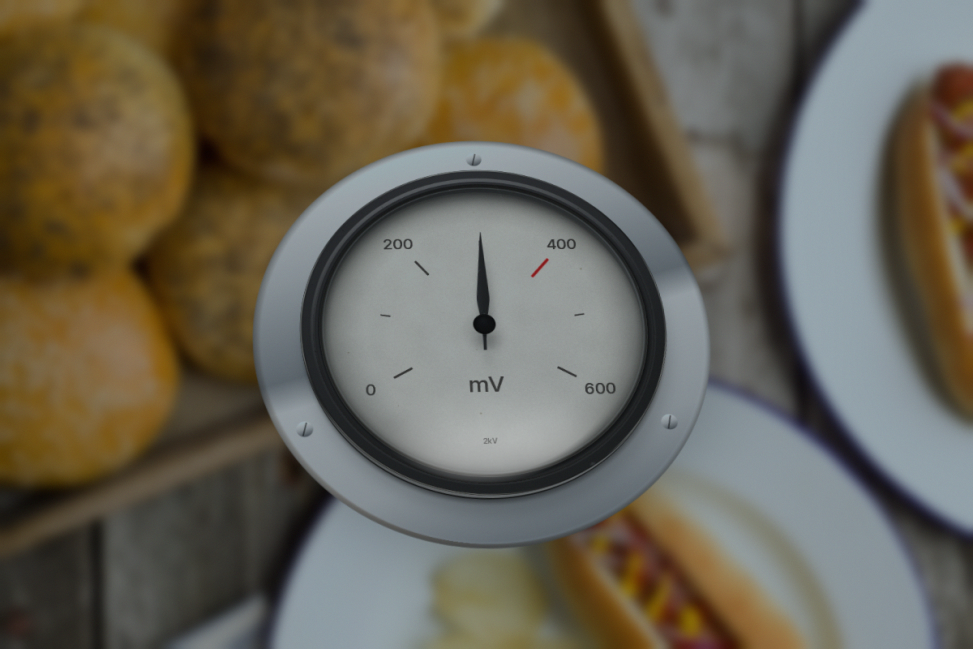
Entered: 300 mV
